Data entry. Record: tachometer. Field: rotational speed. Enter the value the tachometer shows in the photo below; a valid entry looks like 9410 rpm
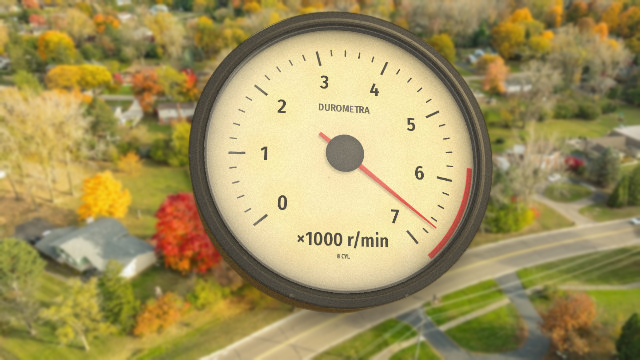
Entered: 6700 rpm
